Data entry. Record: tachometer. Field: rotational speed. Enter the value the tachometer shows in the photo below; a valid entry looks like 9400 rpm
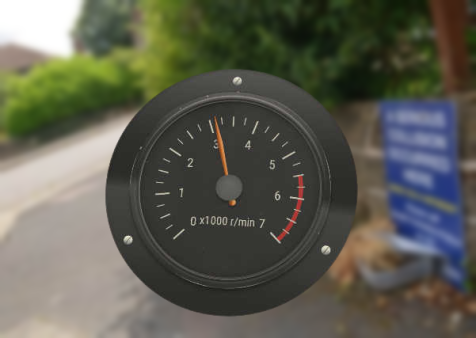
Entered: 3125 rpm
